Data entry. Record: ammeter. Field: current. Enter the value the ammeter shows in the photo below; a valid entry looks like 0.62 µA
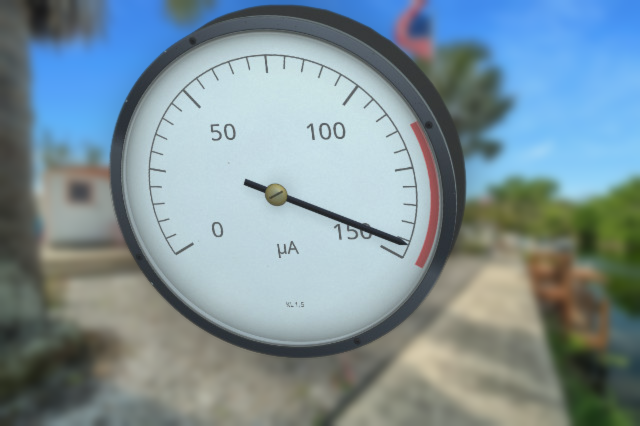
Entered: 145 µA
